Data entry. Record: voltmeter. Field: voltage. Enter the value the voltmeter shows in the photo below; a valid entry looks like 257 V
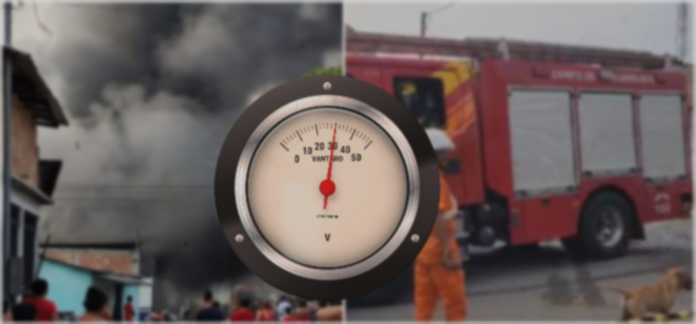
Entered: 30 V
